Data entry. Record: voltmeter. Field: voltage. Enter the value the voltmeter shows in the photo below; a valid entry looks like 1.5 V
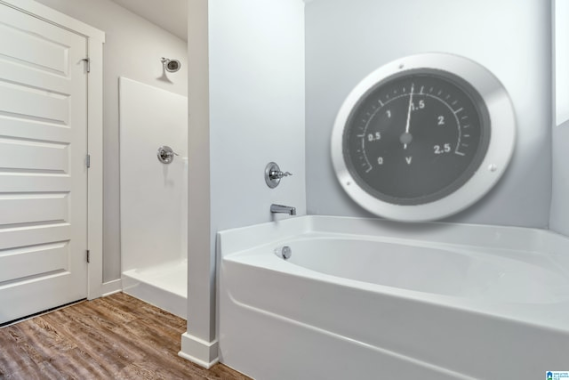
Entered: 1.4 V
